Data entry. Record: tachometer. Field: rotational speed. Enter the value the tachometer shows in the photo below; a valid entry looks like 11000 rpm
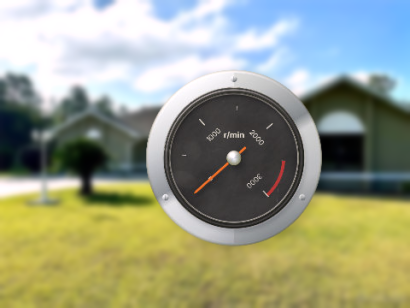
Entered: 0 rpm
